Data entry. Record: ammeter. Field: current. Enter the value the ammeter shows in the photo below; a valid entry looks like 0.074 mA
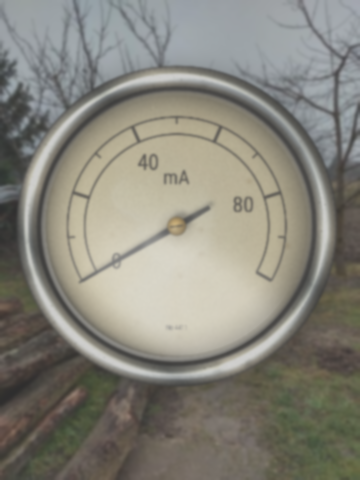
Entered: 0 mA
